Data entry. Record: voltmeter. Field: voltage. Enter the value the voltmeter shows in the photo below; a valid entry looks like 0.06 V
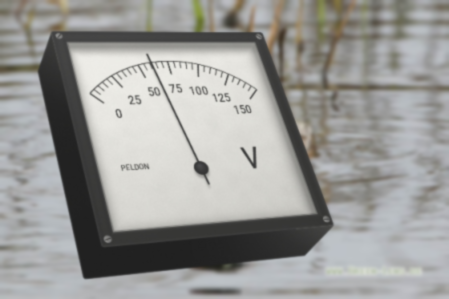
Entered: 60 V
